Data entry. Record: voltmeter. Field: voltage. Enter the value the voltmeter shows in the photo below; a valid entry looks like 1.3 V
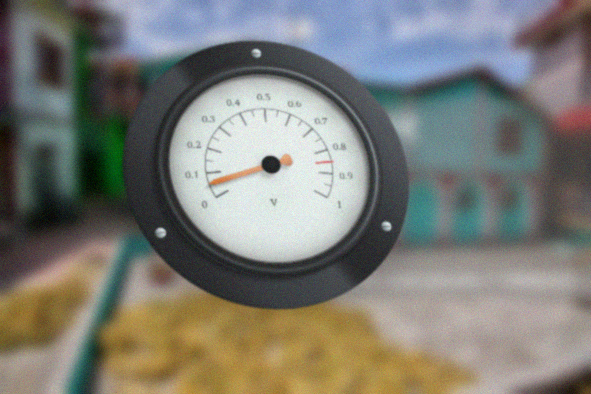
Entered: 0.05 V
